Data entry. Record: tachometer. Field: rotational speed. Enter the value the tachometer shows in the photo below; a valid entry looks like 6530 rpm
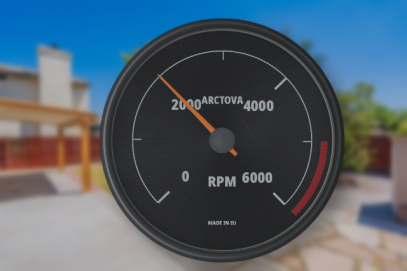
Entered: 2000 rpm
